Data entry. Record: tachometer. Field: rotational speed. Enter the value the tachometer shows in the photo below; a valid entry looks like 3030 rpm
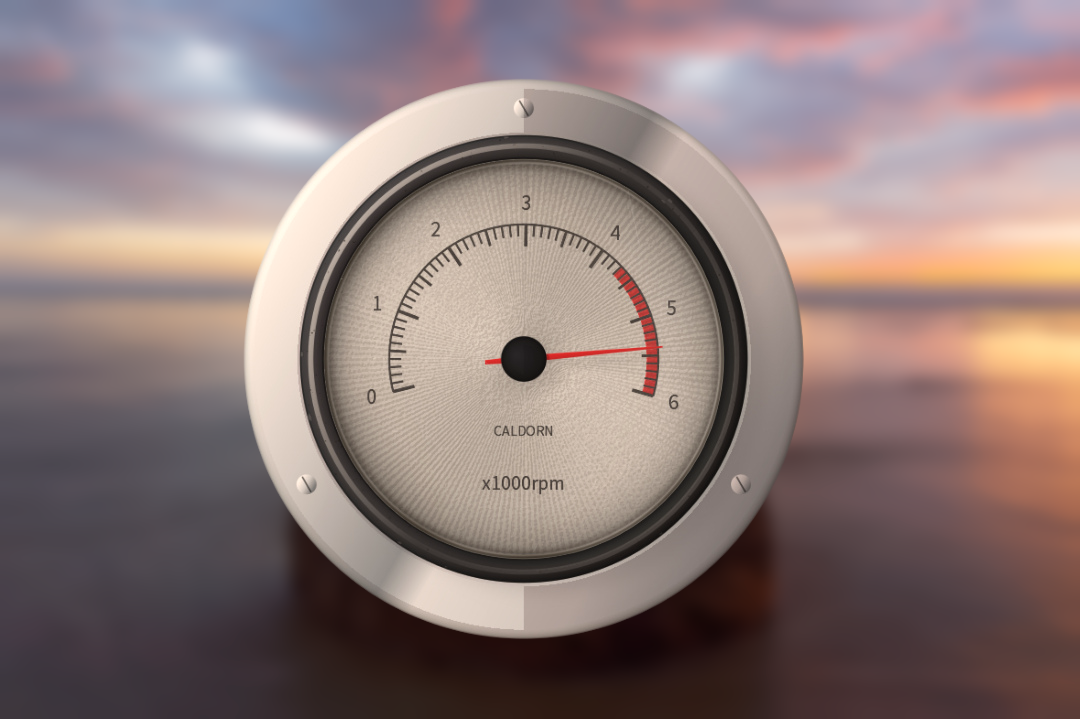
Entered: 5400 rpm
